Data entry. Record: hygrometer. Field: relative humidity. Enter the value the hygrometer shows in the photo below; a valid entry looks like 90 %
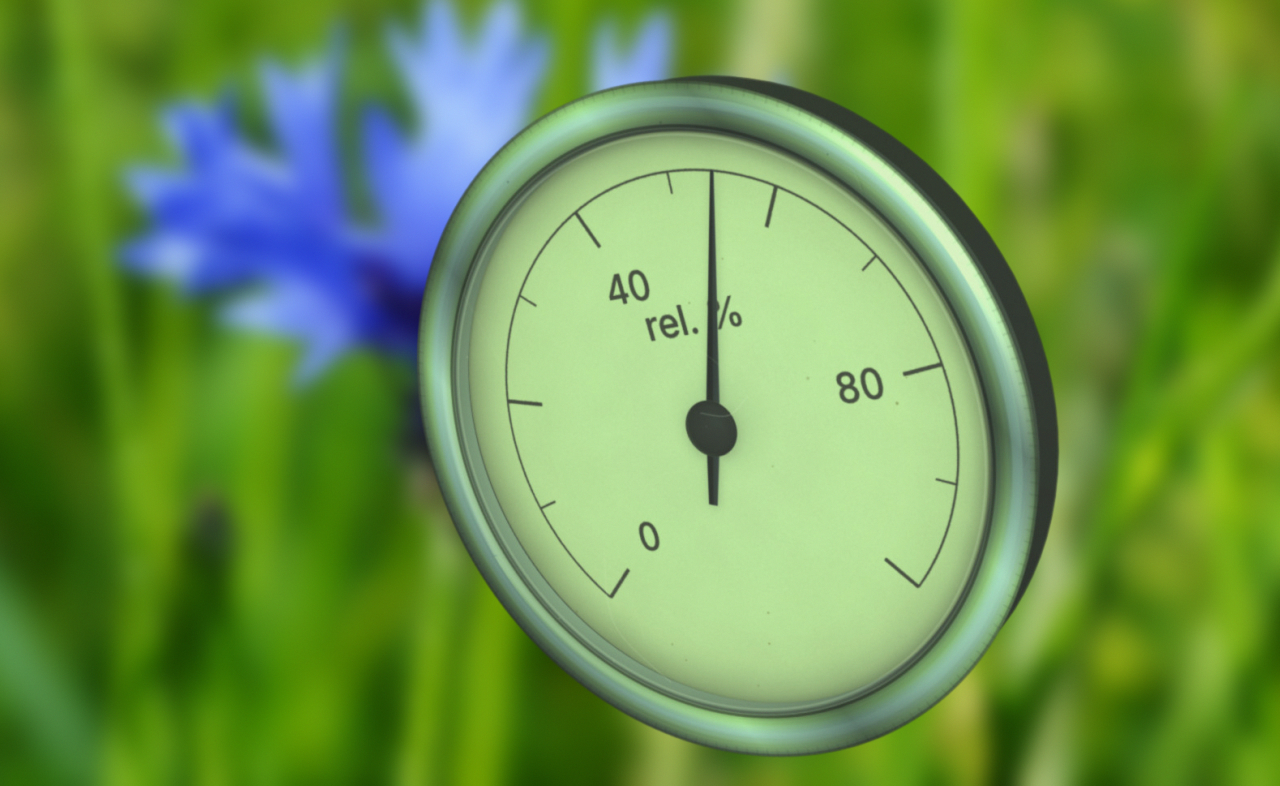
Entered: 55 %
